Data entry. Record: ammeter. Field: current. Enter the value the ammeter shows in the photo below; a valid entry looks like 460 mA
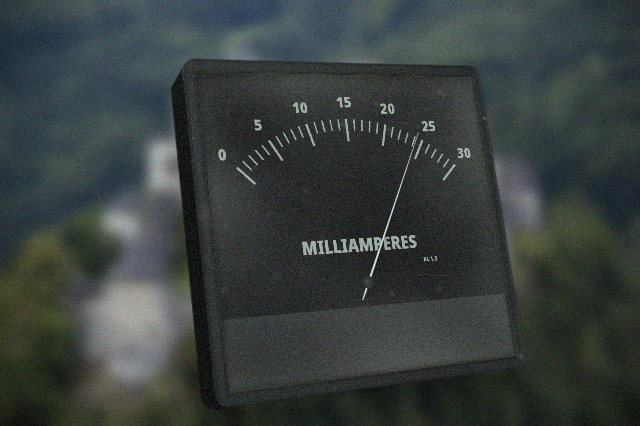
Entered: 24 mA
